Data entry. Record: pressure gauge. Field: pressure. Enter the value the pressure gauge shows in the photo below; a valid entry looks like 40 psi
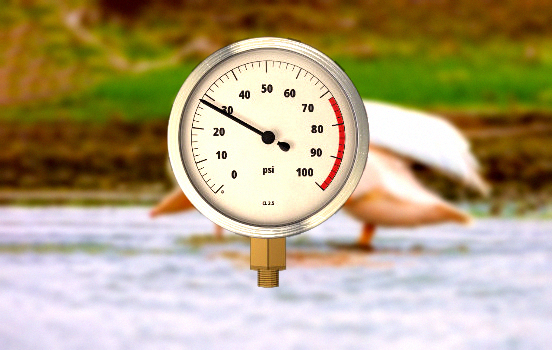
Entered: 28 psi
